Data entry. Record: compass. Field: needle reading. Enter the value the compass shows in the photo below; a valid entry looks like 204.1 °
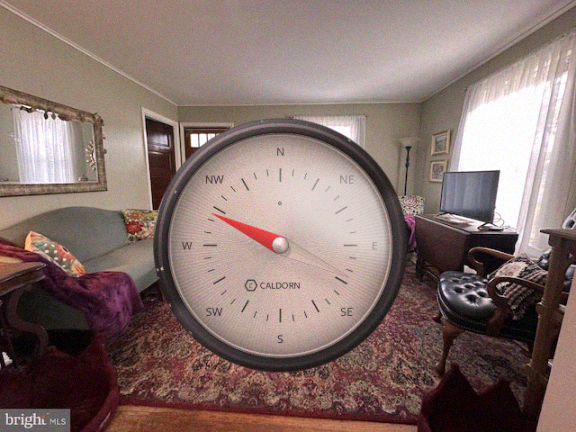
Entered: 295 °
